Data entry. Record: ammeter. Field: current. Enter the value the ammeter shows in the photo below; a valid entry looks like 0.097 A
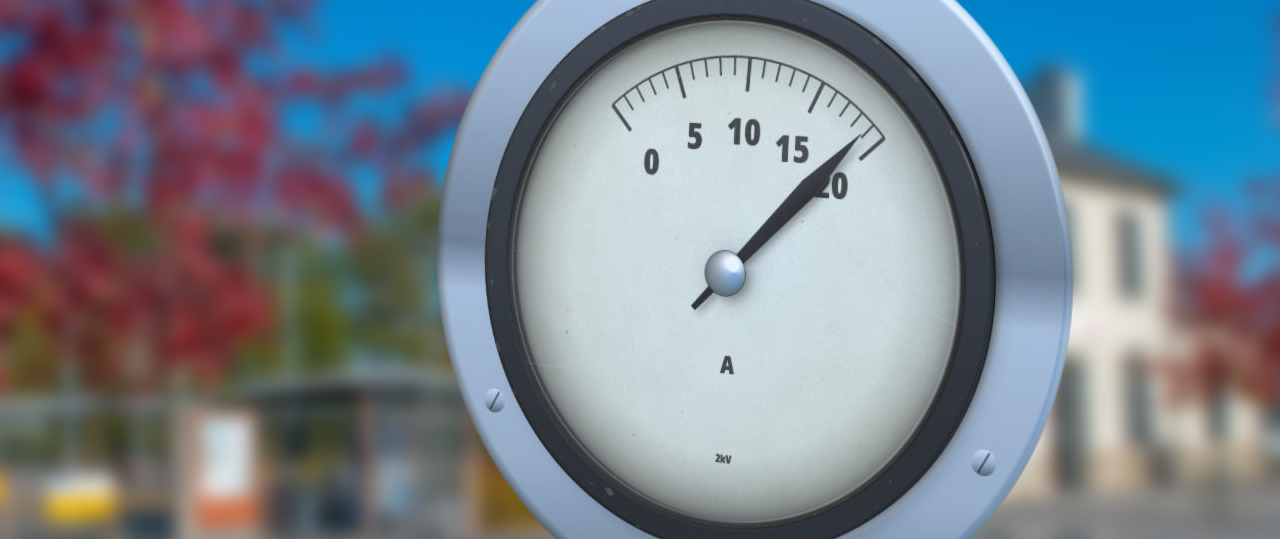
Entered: 19 A
